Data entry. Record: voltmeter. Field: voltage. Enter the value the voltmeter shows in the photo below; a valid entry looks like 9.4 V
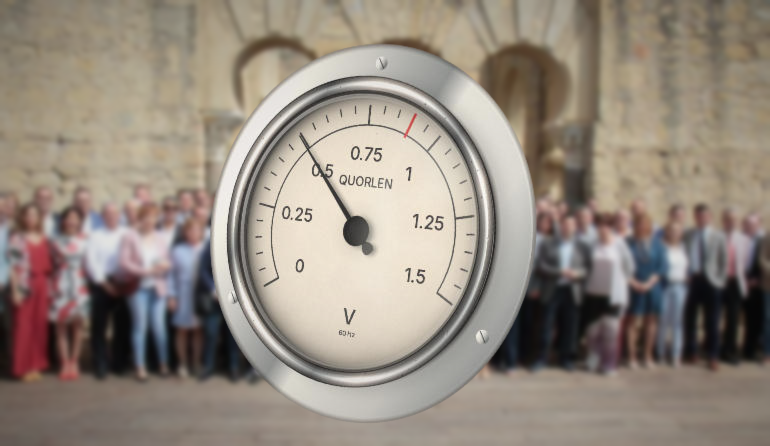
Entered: 0.5 V
